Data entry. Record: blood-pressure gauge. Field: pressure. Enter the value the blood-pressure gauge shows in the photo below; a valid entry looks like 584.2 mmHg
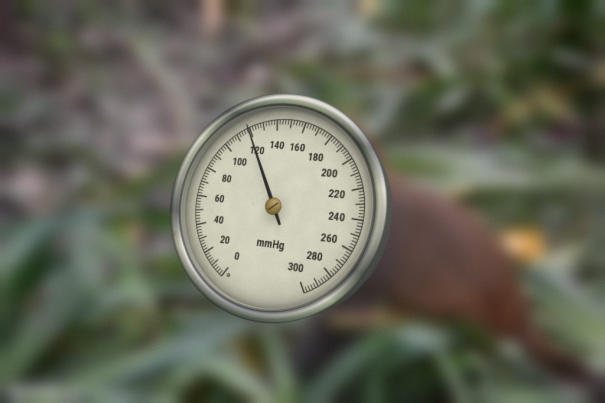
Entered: 120 mmHg
